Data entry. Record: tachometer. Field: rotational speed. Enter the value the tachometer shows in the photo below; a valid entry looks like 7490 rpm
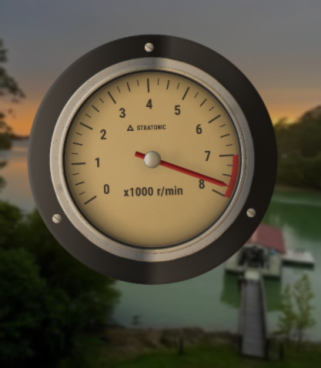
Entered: 7750 rpm
